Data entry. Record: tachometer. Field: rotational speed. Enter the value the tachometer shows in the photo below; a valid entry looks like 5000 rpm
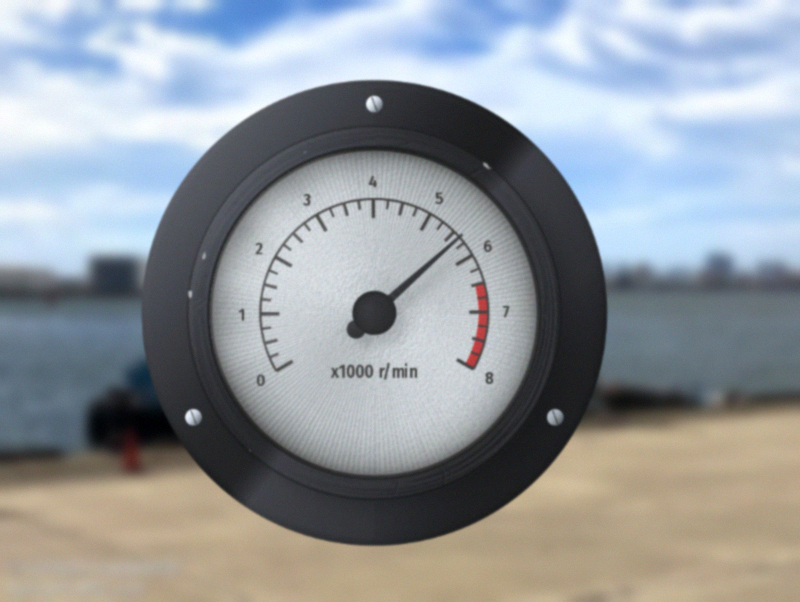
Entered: 5625 rpm
